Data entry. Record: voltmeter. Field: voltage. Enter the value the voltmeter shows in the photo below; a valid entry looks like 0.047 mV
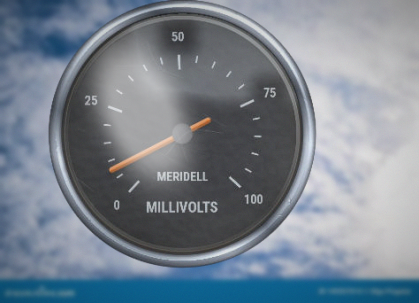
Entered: 7.5 mV
